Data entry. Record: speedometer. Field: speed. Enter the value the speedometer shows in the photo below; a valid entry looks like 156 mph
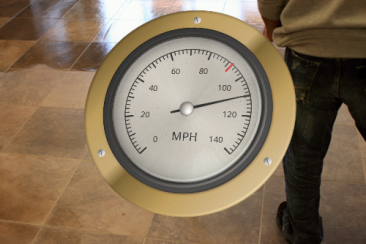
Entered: 110 mph
